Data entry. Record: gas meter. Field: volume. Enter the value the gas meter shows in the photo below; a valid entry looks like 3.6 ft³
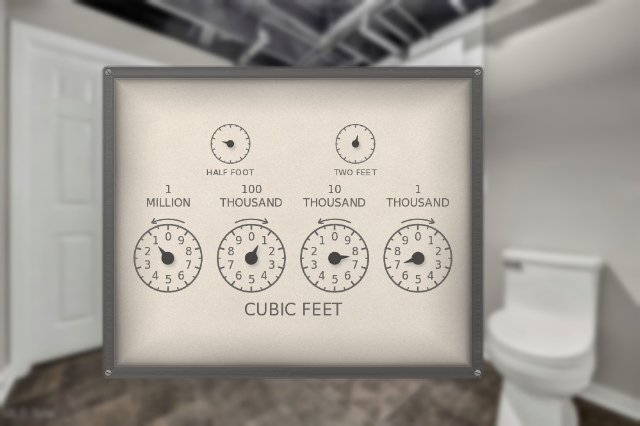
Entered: 107700 ft³
